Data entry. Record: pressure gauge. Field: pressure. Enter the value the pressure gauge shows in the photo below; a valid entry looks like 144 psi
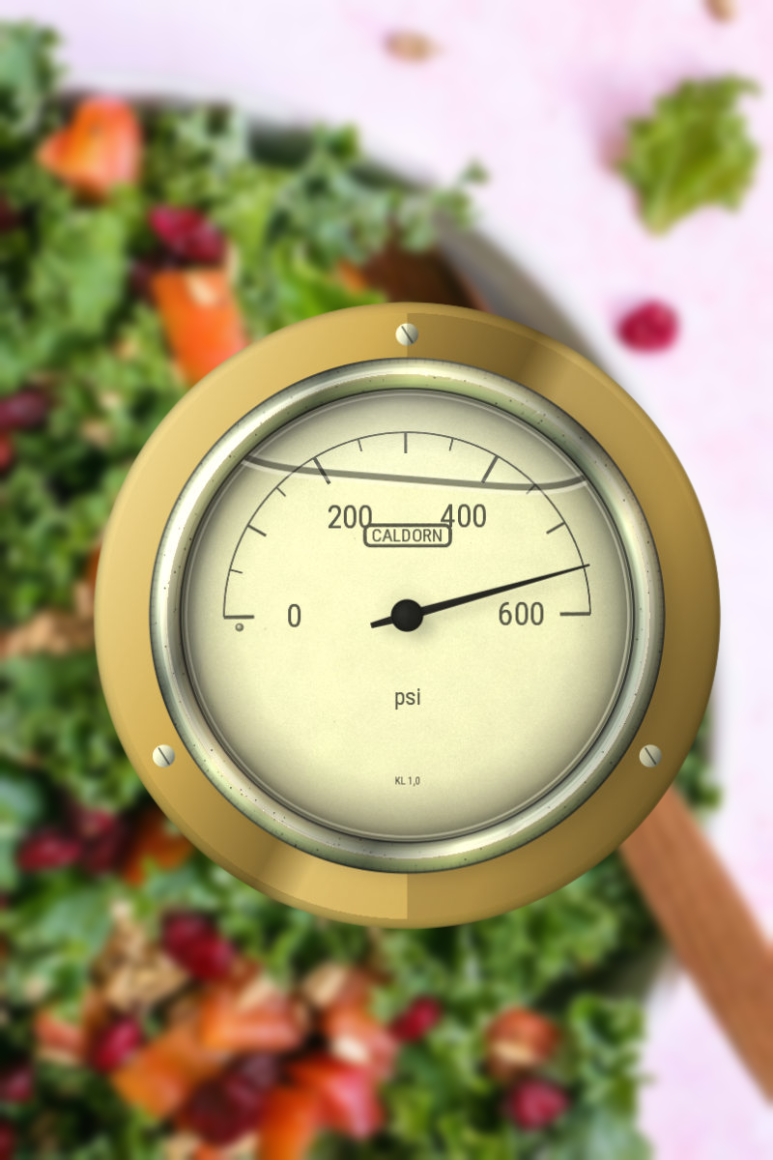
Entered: 550 psi
